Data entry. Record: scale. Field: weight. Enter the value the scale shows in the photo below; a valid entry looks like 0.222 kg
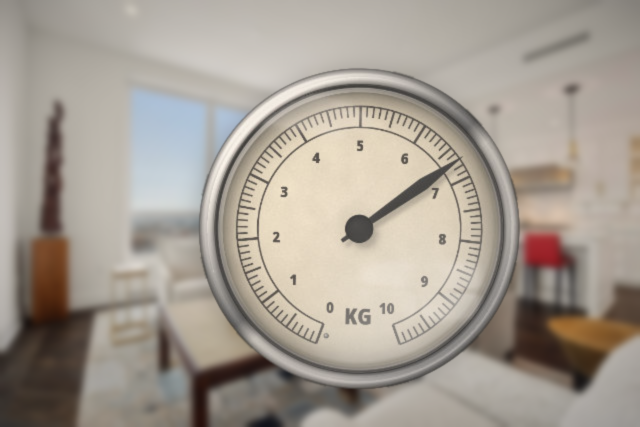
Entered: 6.7 kg
